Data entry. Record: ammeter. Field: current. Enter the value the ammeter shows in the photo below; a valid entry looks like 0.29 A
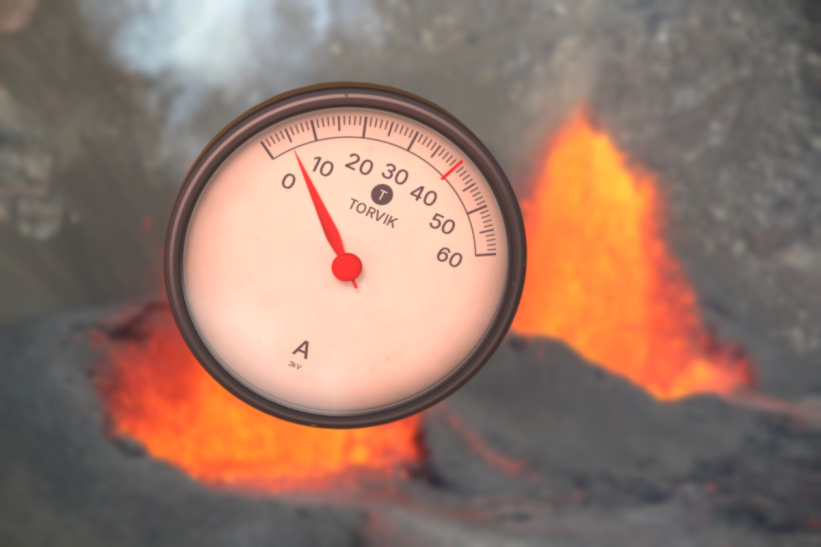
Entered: 5 A
